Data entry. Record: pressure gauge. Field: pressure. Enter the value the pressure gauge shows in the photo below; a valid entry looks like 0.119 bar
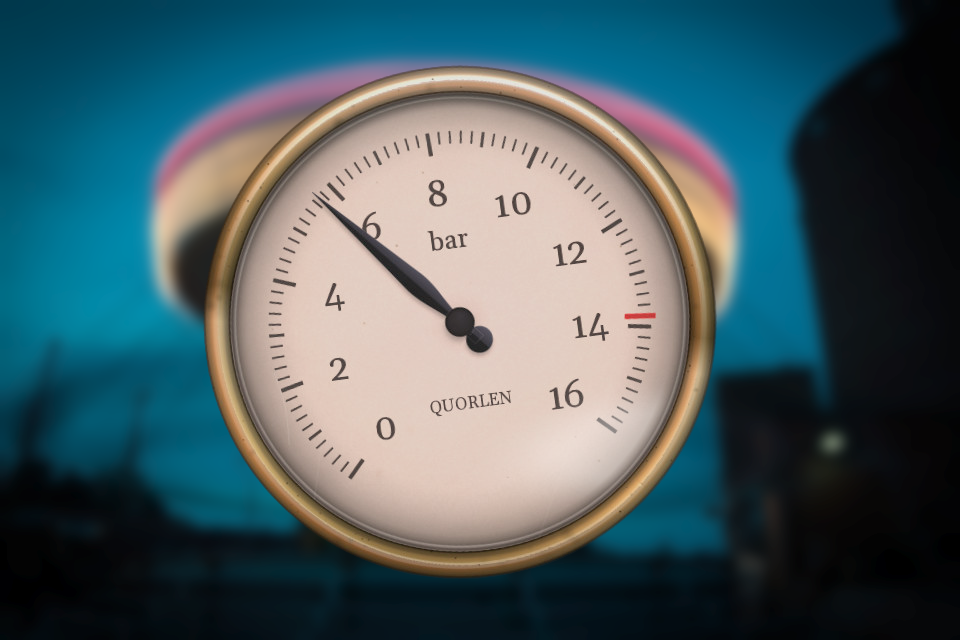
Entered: 5.7 bar
